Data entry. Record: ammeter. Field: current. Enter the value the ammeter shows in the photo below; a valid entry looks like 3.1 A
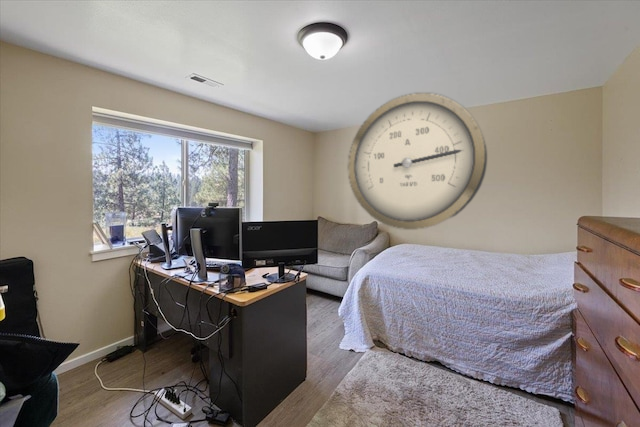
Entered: 420 A
